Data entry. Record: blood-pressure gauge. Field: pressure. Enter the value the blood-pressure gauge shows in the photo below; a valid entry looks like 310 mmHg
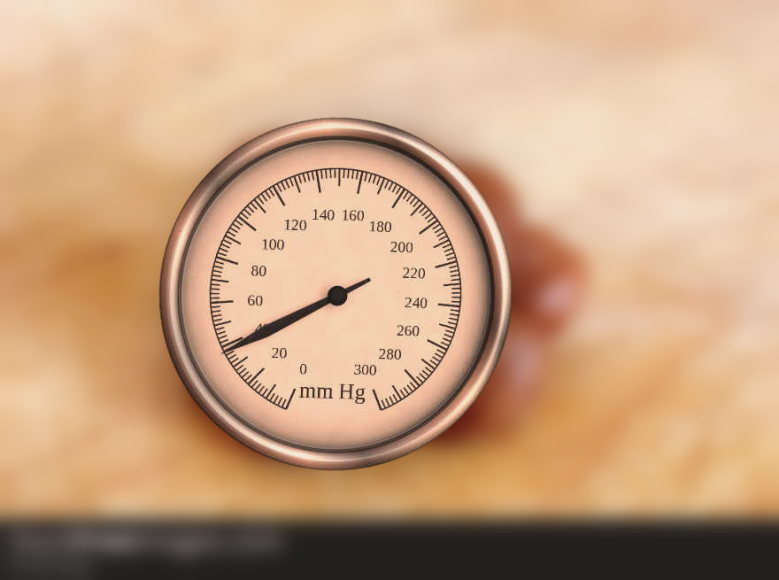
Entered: 38 mmHg
